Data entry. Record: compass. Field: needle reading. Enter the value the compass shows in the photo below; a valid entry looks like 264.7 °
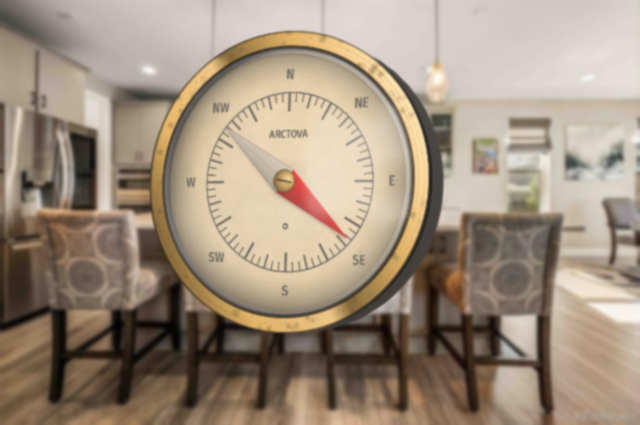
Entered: 130 °
